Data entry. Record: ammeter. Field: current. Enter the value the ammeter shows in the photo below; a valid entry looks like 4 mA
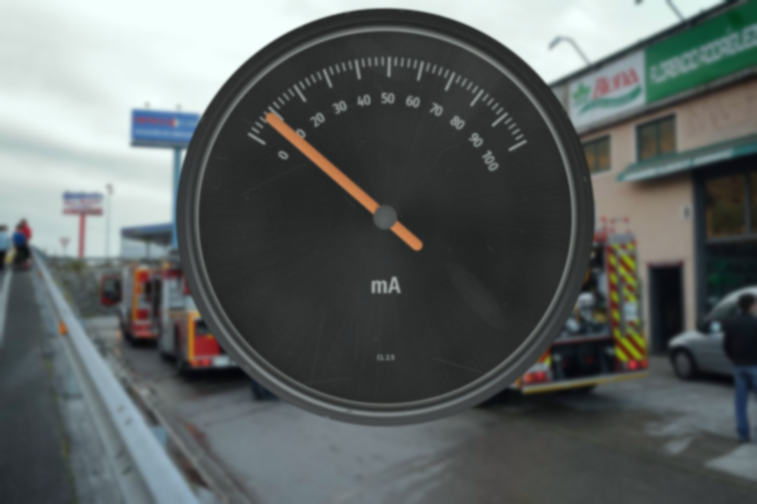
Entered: 8 mA
